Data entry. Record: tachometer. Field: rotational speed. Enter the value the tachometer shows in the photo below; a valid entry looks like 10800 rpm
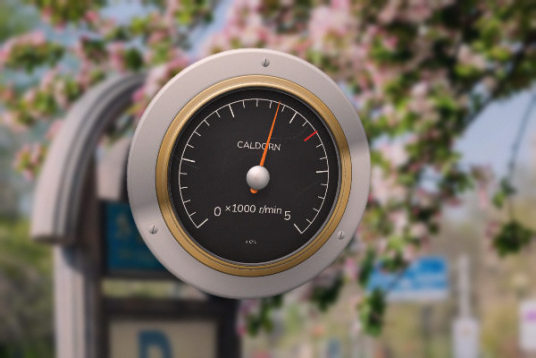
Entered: 2700 rpm
